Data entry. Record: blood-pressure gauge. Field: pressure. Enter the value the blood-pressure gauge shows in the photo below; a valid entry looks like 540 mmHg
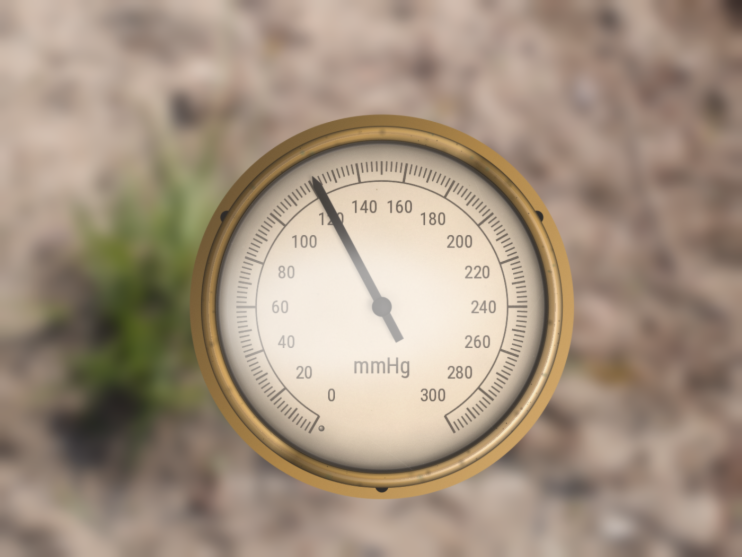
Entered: 122 mmHg
